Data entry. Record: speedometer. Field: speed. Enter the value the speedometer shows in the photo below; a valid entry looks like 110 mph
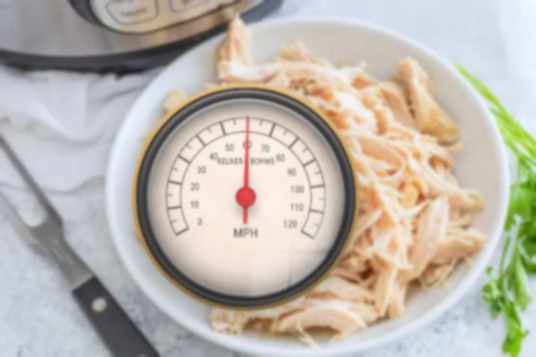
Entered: 60 mph
